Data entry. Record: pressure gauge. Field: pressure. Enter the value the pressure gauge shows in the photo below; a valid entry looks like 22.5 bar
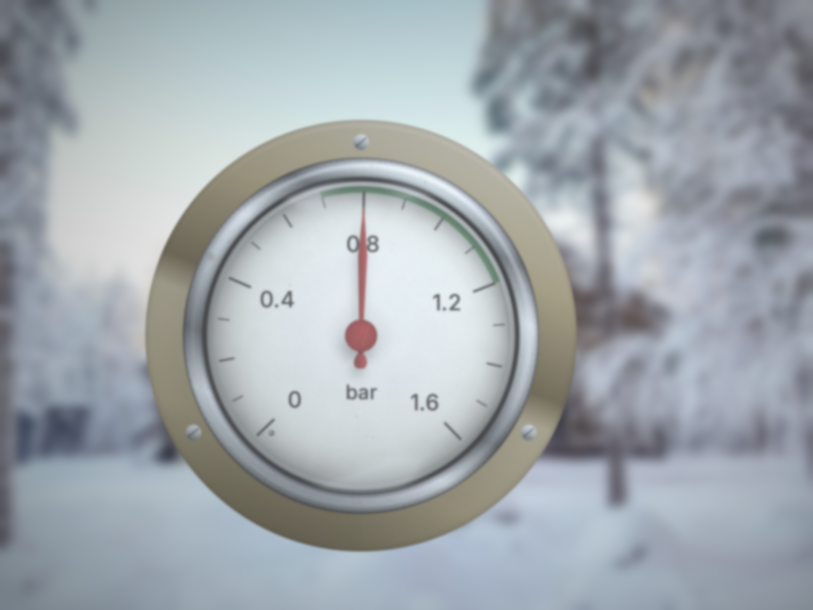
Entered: 0.8 bar
